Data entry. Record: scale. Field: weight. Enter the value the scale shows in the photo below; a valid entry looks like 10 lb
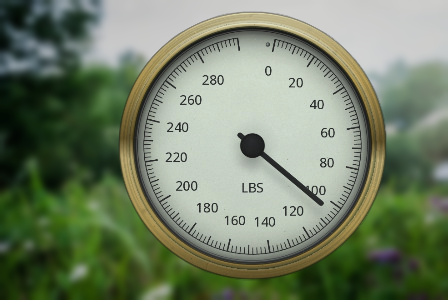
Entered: 104 lb
